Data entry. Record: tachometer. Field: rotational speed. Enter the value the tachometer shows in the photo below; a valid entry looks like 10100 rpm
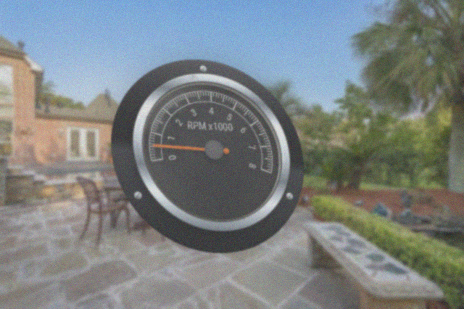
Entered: 500 rpm
